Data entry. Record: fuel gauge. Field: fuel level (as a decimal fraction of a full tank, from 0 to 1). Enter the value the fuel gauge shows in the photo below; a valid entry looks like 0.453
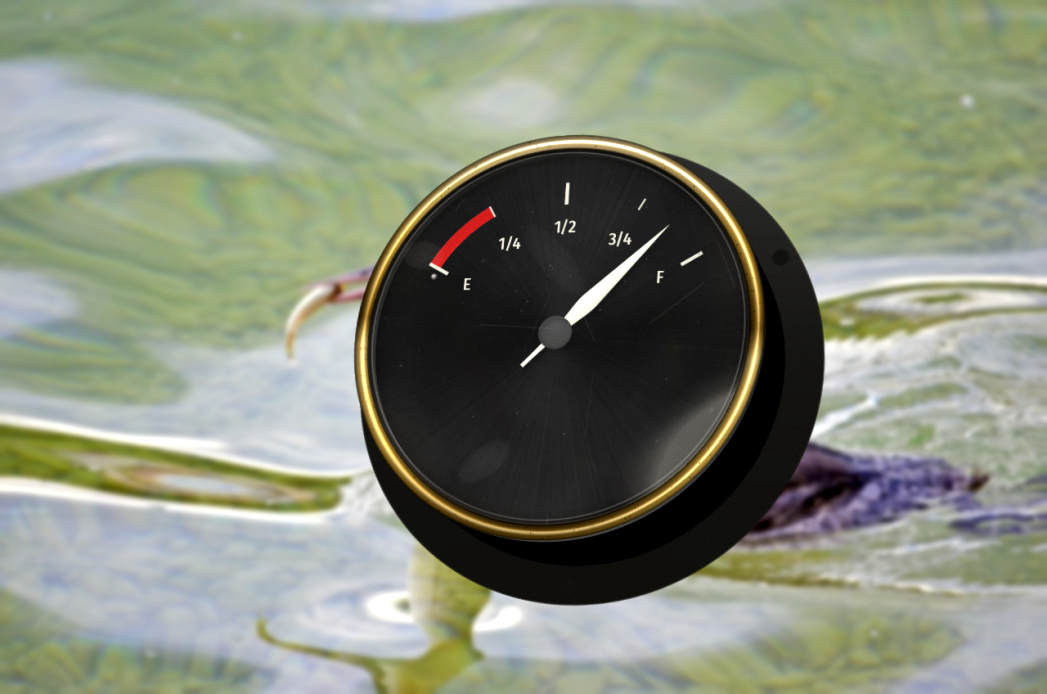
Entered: 0.875
